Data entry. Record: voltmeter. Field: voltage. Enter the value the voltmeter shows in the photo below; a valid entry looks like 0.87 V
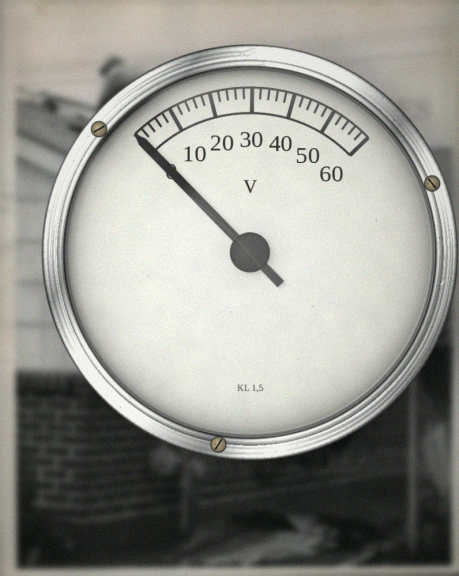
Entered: 0 V
